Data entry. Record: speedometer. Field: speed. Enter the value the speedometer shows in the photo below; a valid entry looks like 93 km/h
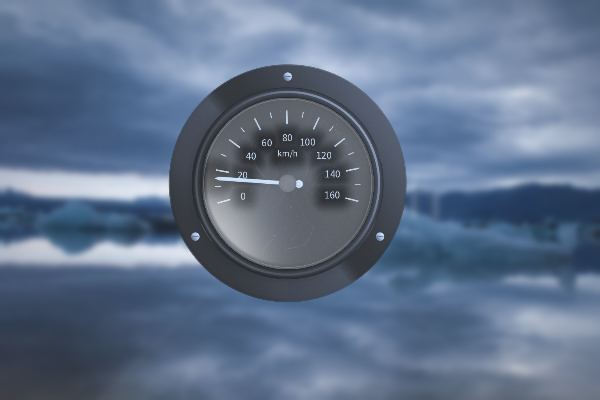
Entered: 15 km/h
